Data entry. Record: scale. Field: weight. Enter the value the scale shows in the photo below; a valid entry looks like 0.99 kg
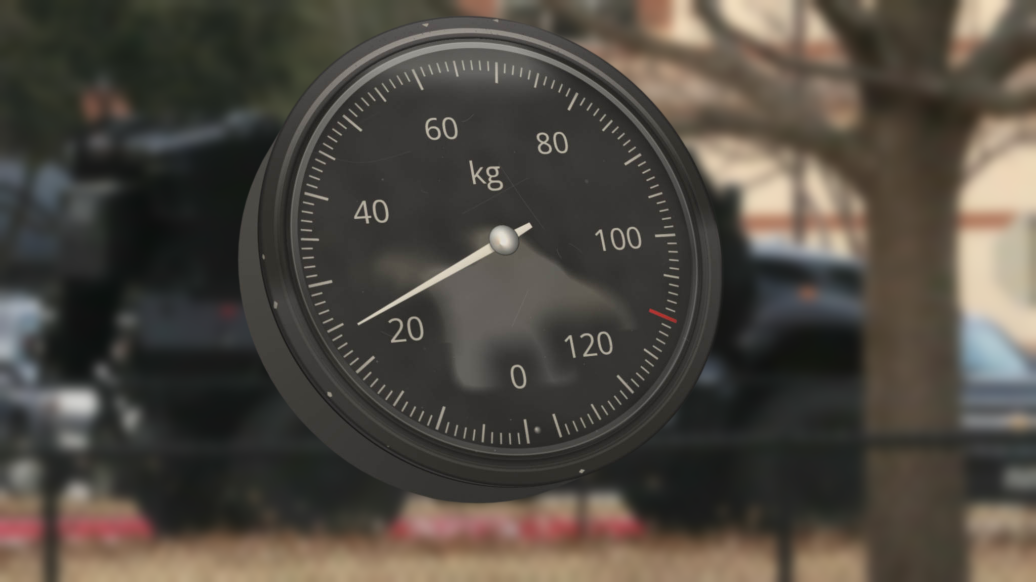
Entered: 24 kg
